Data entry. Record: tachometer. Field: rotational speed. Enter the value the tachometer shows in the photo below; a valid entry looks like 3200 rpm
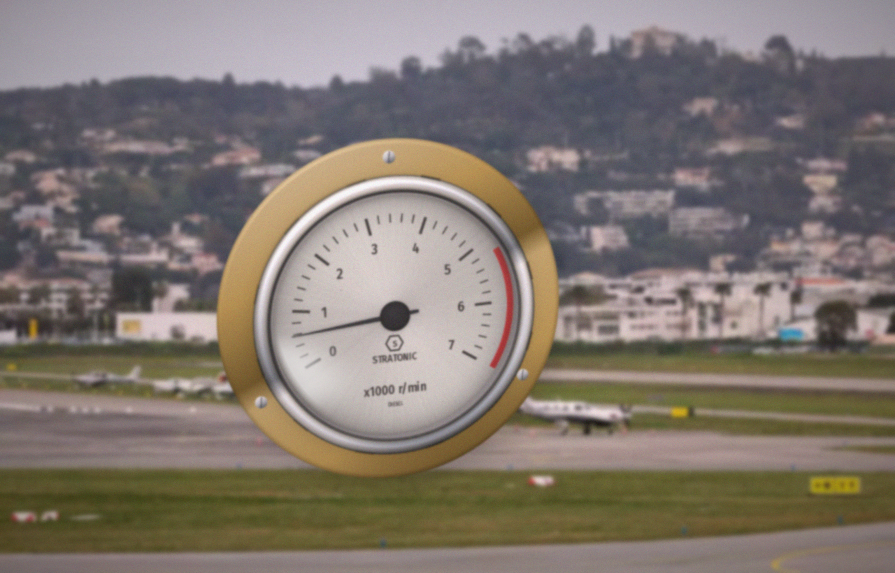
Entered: 600 rpm
